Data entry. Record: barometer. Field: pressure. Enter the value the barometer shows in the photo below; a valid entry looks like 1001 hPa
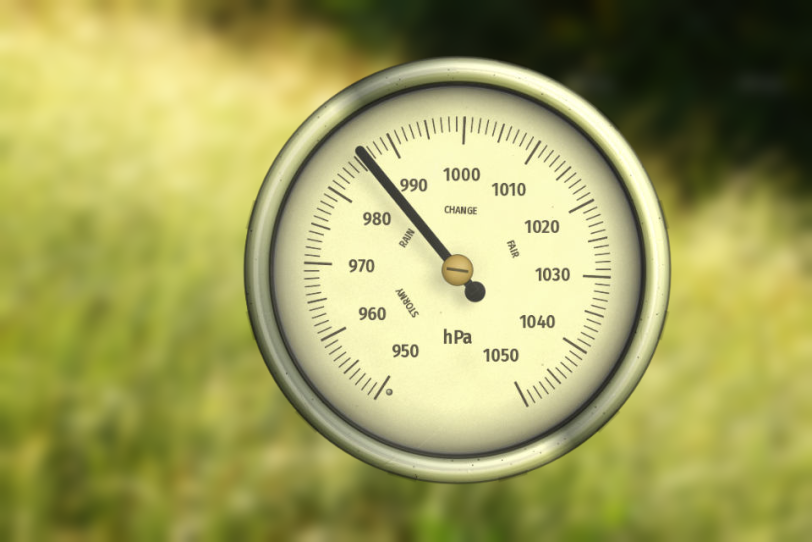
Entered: 986 hPa
